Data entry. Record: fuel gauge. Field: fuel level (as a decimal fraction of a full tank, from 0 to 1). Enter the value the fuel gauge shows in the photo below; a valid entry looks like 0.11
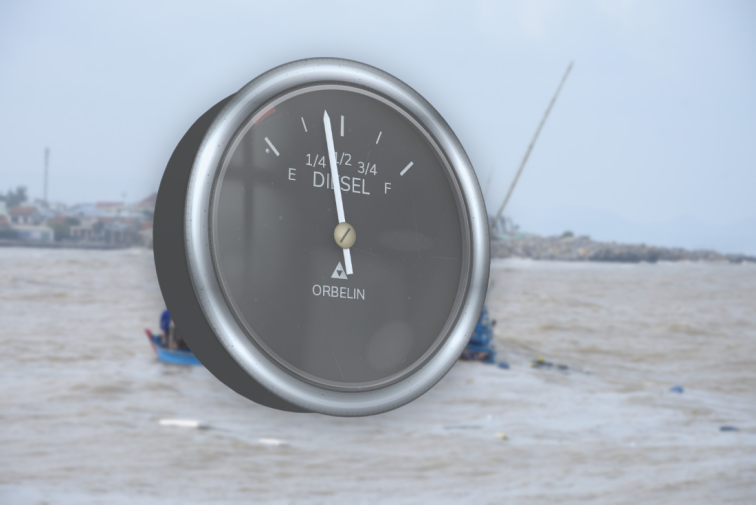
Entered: 0.375
